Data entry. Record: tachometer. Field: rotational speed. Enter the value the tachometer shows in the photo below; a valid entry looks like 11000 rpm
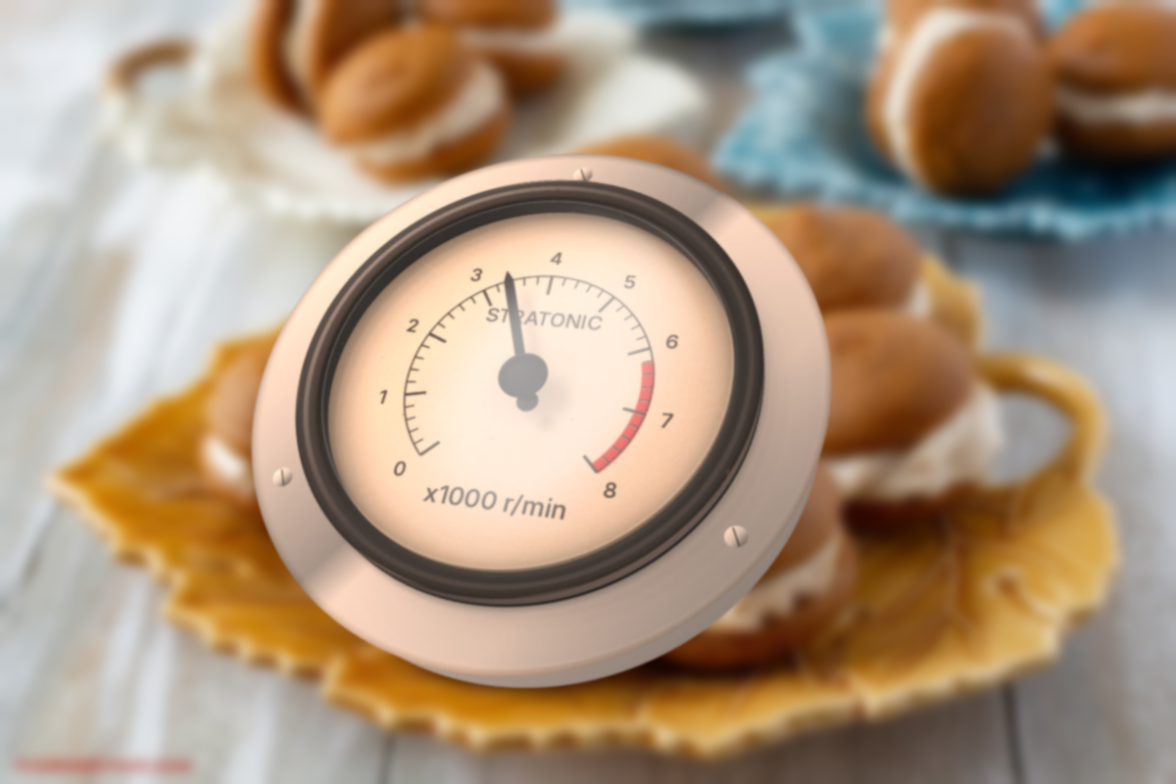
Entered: 3400 rpm
